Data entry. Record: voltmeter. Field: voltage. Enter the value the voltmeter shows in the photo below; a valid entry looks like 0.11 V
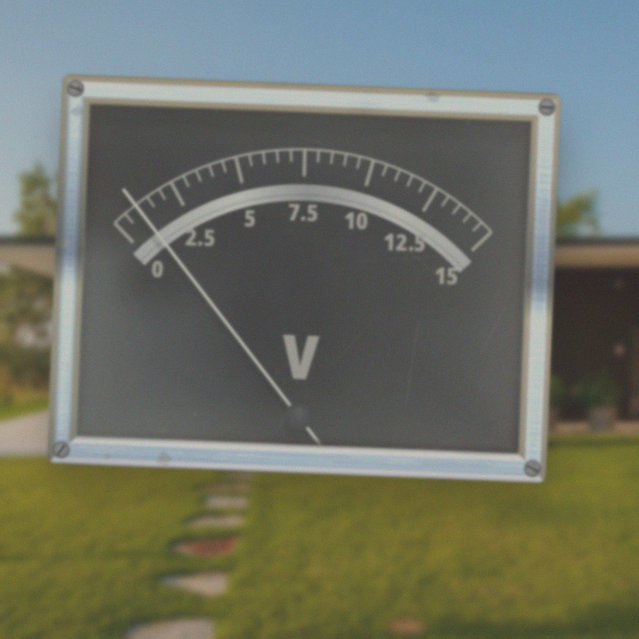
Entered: 1 V
